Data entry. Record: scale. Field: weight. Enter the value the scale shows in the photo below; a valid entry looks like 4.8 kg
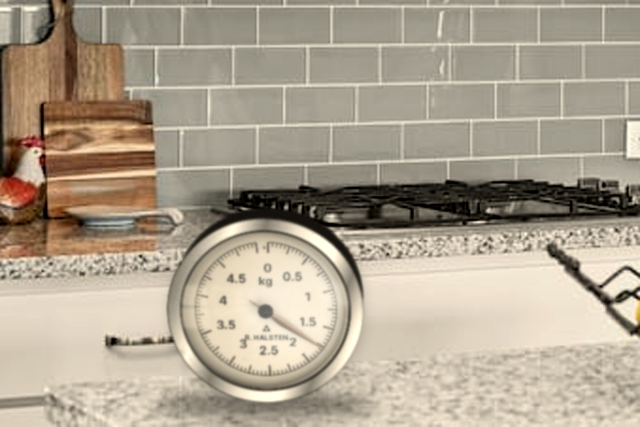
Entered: 1.75 kg
